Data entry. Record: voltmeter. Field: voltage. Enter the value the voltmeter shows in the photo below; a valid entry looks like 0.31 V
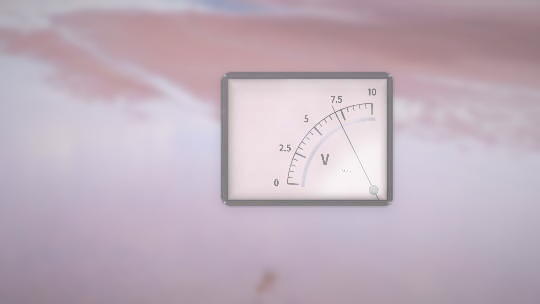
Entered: 7 V
